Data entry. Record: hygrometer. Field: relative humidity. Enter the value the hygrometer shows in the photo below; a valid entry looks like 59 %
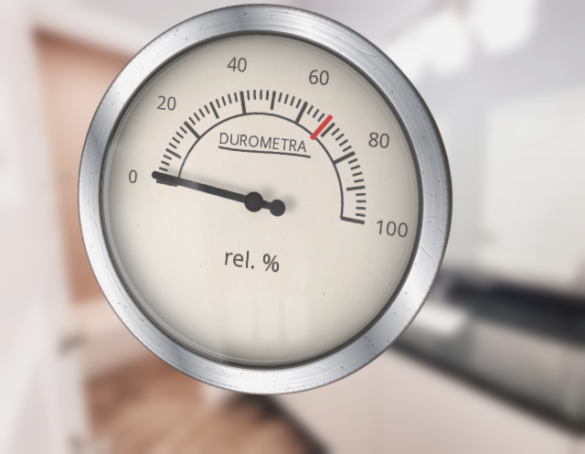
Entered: 2 %
